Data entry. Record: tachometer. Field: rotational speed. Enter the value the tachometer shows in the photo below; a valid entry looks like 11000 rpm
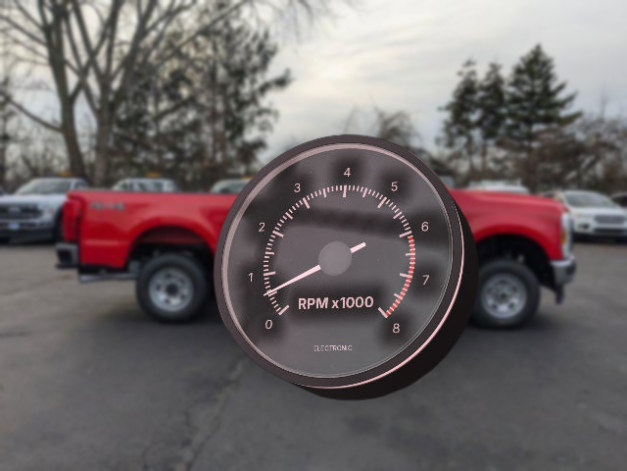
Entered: 500 rpm
